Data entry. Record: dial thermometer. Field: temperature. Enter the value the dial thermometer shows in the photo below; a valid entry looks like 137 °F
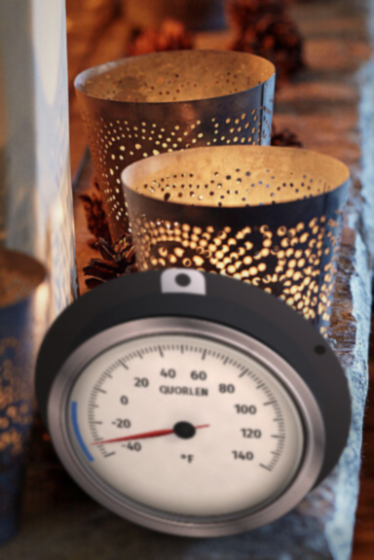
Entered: -30 °F
